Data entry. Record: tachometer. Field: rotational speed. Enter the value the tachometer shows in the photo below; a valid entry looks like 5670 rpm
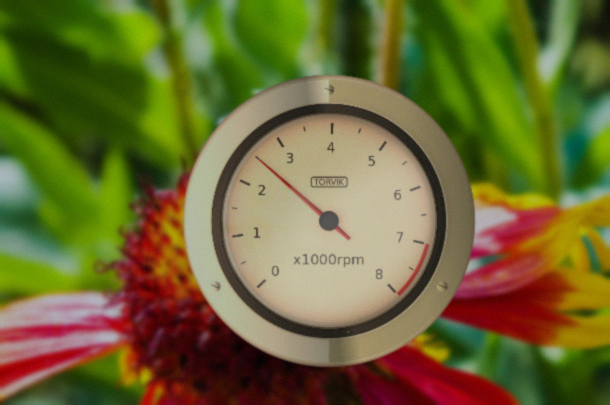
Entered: 2500 rpm
